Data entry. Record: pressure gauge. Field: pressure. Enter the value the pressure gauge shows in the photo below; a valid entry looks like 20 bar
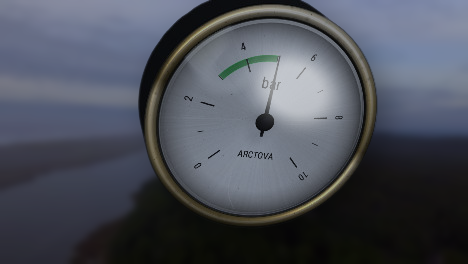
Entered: 5 bar
